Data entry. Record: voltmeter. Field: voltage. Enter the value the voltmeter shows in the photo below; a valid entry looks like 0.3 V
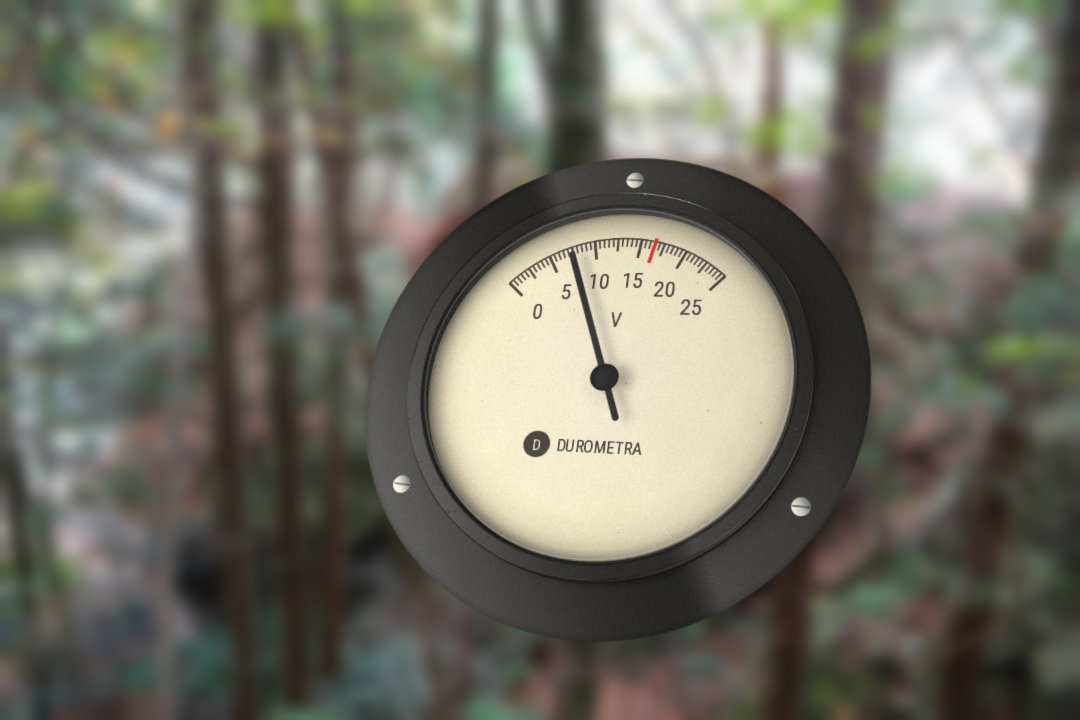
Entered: 7.5 V
